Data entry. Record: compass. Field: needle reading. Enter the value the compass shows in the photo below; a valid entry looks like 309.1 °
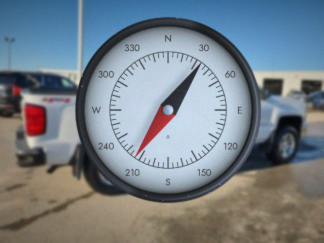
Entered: 215 °
